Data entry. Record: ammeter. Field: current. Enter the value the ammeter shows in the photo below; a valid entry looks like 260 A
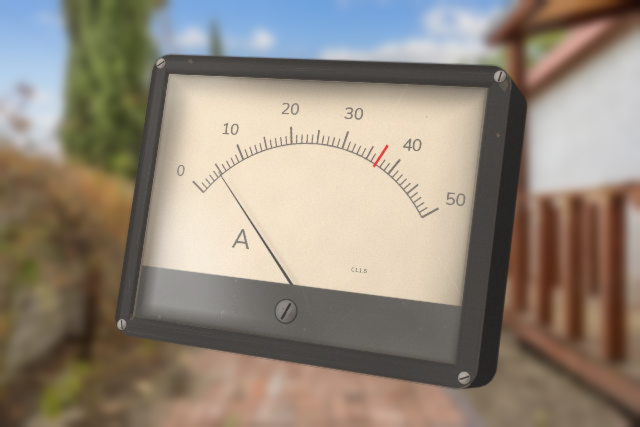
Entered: 5 A
